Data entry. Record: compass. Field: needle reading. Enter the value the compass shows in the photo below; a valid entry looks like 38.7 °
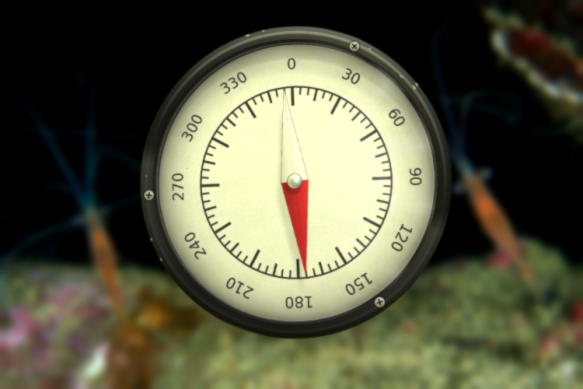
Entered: 175 °
